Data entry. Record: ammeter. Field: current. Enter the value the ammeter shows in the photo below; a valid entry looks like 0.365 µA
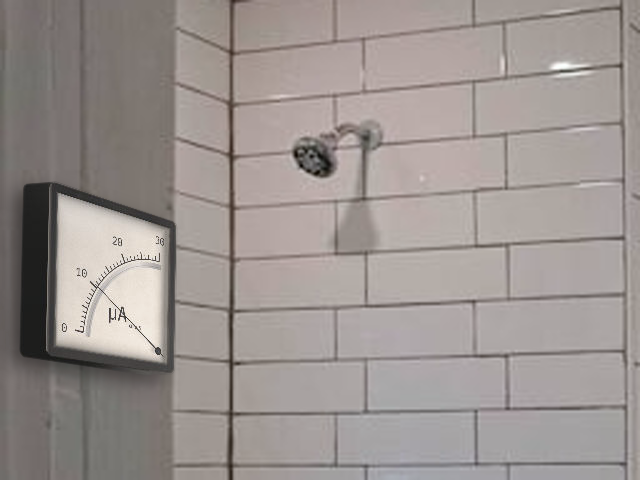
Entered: 10 µA
